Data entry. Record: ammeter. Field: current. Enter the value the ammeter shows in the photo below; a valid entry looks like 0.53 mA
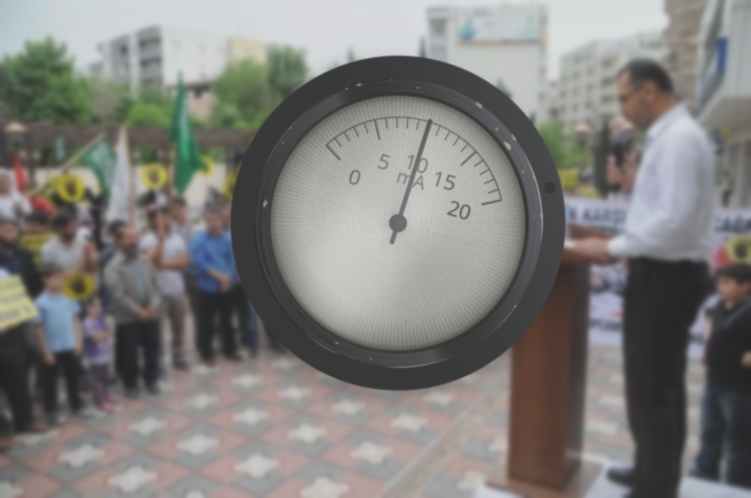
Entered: 10 mA
